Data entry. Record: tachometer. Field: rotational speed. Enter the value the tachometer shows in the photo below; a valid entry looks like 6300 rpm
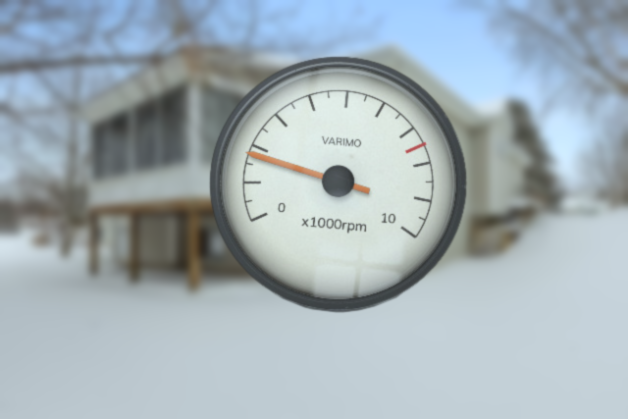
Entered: 1750 rpm
